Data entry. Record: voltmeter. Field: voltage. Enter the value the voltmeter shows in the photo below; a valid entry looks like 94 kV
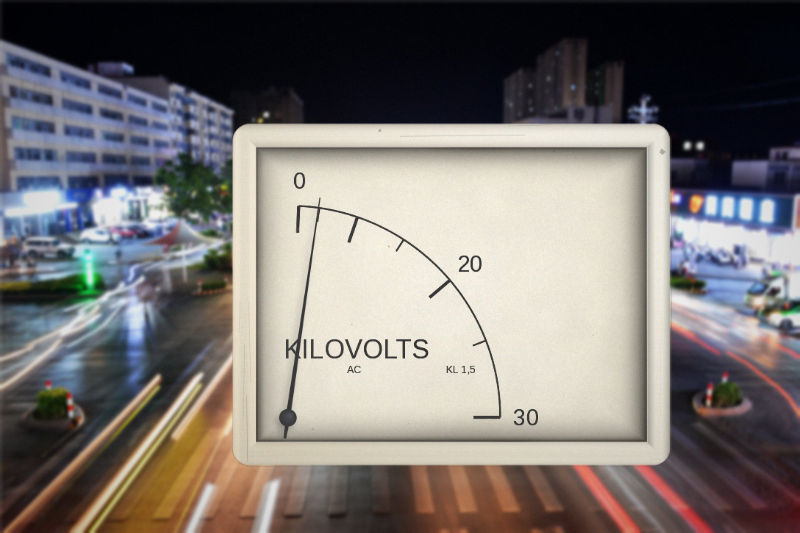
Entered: 5 kV
